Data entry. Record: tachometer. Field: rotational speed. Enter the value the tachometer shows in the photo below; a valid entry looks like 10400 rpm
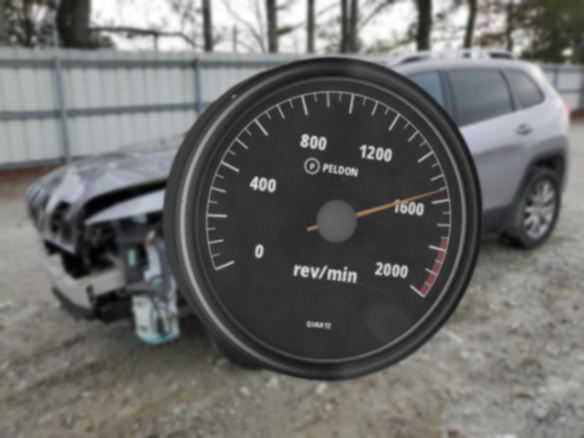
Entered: 1550 rpm
